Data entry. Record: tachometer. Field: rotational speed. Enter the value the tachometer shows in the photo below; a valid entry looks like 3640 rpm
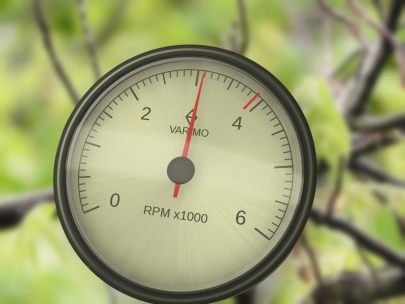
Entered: 3100 rpm
